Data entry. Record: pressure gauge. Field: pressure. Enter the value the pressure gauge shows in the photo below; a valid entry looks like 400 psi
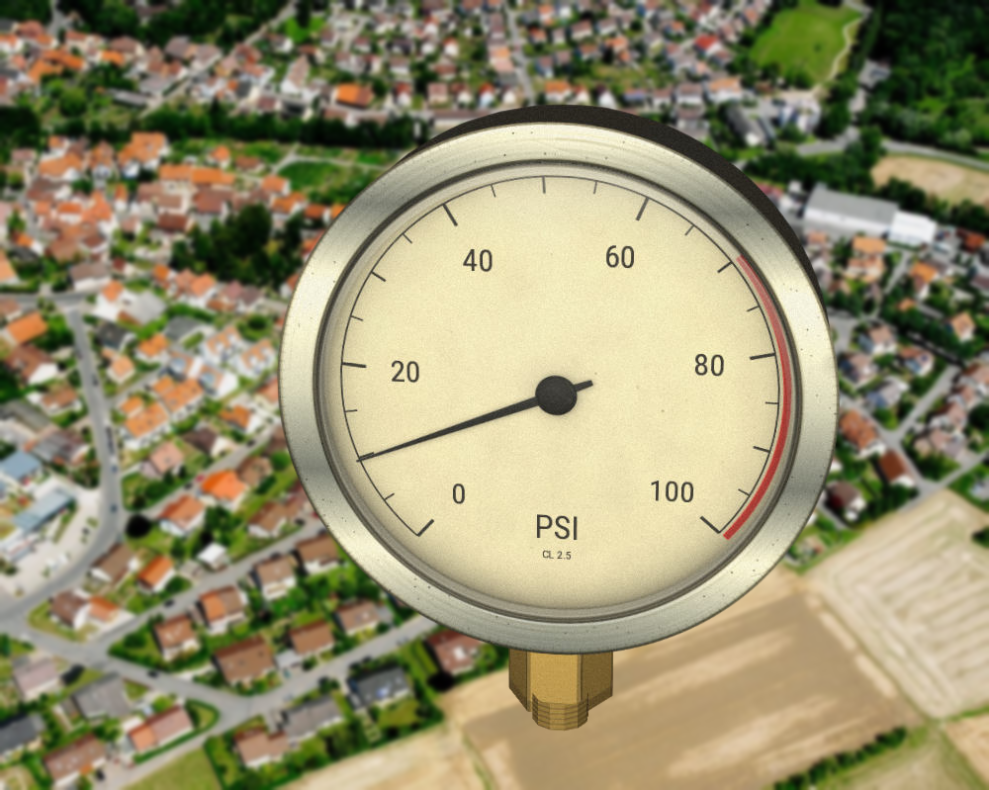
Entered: 10 psi
